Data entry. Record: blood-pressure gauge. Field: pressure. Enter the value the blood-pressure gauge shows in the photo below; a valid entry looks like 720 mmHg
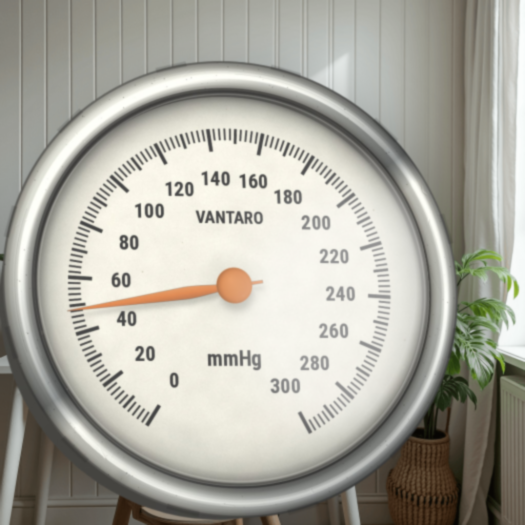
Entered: 48 mmHg
